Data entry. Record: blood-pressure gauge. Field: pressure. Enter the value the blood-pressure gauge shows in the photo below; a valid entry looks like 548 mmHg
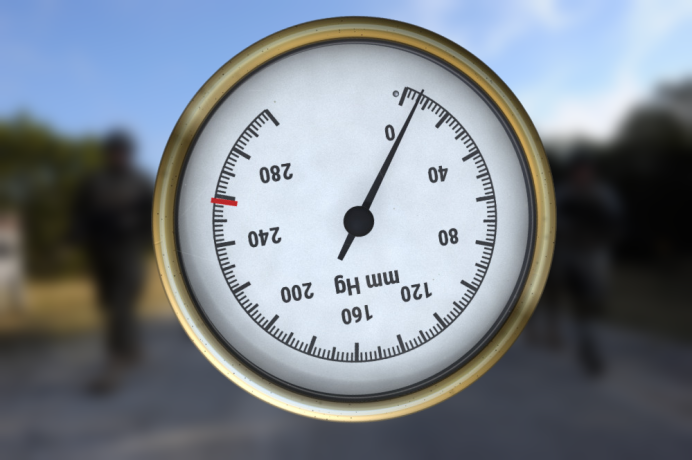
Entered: 6 mmHg
